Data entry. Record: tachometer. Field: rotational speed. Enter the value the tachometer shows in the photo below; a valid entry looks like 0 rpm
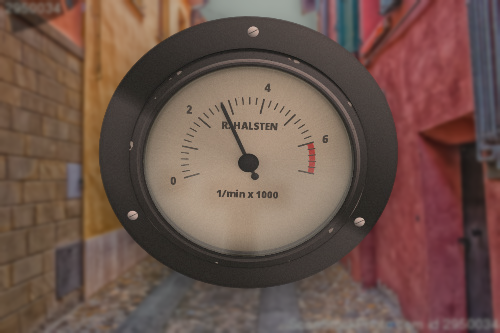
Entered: 2800 rpm
